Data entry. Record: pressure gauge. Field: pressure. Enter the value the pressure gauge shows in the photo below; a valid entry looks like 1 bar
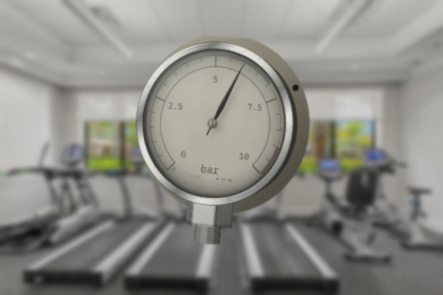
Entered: 6 bar
